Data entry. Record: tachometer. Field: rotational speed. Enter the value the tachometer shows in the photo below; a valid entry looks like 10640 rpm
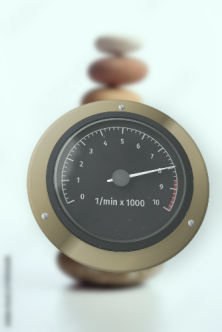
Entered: 8000 rpm
